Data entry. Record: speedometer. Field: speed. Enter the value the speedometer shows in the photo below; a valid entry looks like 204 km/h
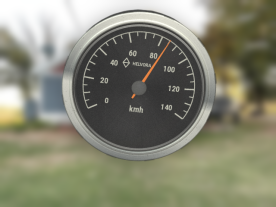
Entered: 85 km/h
